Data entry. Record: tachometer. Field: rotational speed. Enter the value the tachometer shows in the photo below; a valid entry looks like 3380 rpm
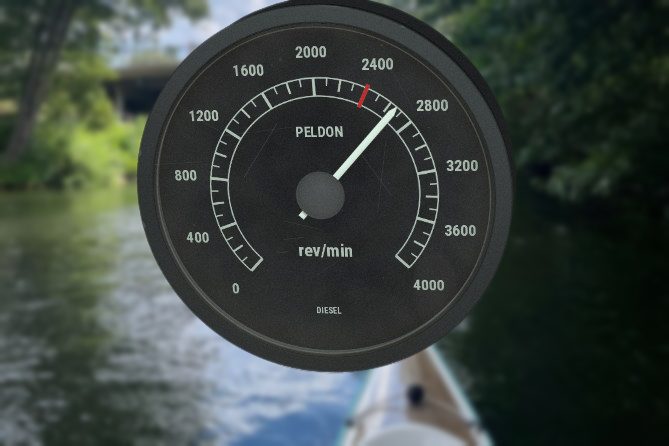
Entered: 2650 rpm
